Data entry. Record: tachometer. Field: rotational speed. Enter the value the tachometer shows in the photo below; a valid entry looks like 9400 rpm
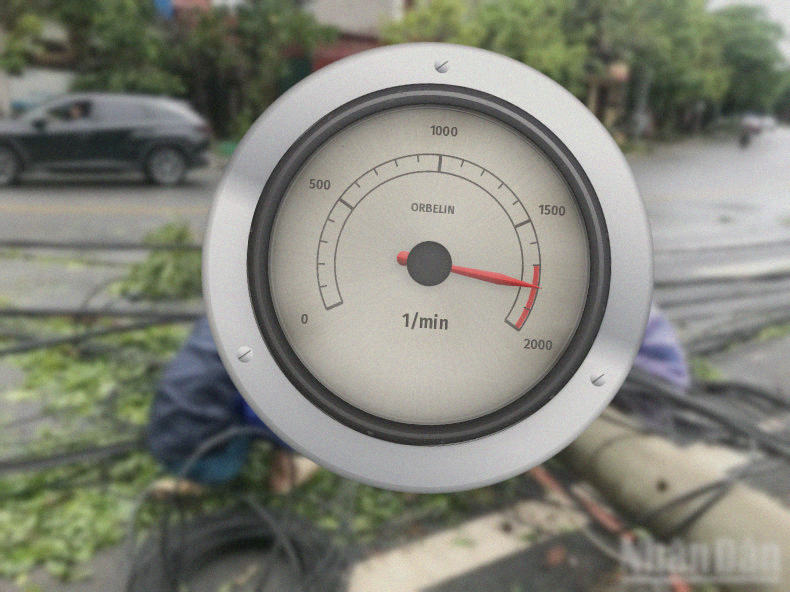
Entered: 1800 rpm
